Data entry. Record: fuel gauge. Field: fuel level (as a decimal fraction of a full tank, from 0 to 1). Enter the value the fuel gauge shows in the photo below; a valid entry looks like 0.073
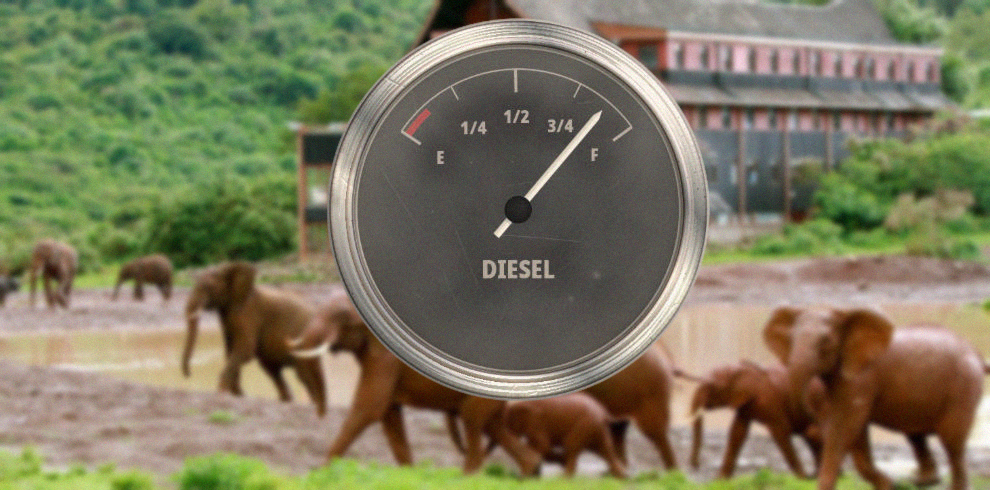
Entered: 0.875
